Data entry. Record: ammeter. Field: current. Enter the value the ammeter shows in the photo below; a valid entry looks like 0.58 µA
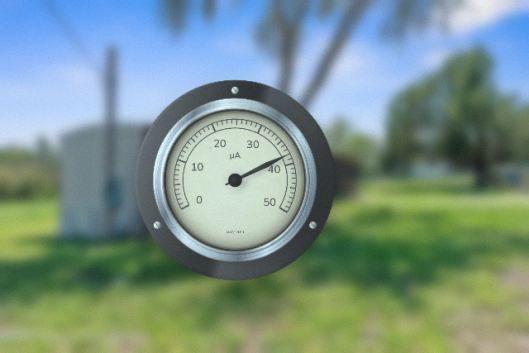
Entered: 38 µA
